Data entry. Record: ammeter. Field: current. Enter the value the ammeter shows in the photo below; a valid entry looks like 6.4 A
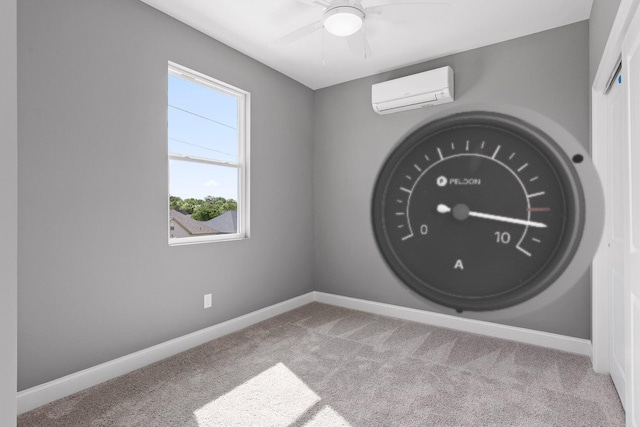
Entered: 9 A
